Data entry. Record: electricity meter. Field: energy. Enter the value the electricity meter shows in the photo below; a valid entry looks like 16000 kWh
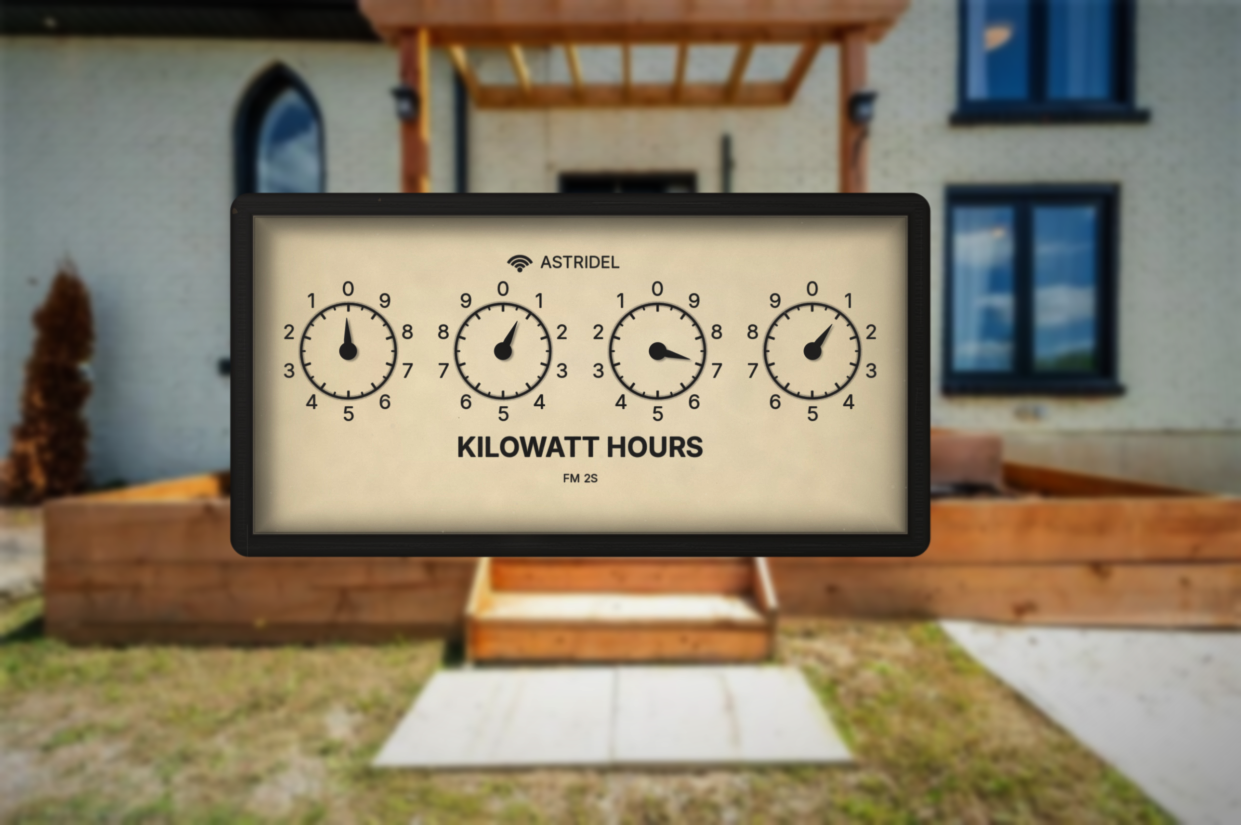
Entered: 71 kWh
